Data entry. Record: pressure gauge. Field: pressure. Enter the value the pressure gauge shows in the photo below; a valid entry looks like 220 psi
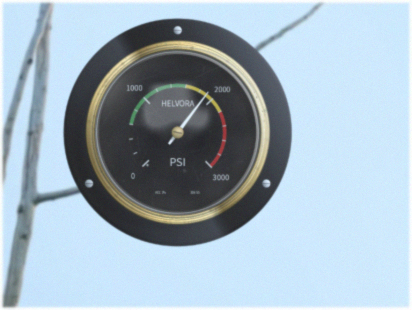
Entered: 1900 psi
